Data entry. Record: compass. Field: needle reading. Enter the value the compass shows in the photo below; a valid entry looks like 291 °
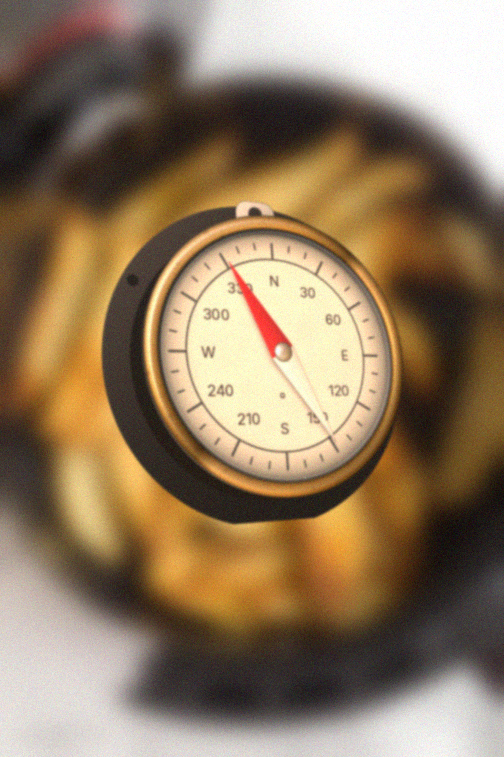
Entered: 330 °
